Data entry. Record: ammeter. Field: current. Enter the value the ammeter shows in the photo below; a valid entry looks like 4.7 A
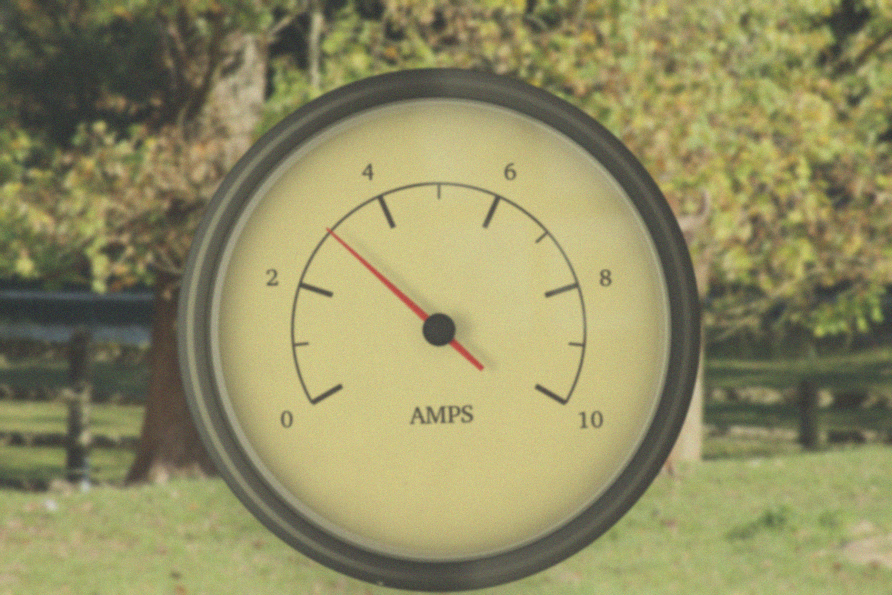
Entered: 3 A
